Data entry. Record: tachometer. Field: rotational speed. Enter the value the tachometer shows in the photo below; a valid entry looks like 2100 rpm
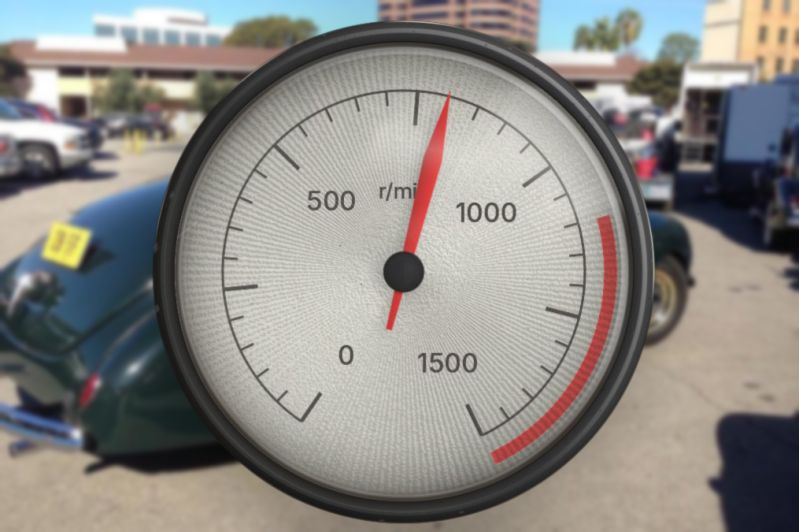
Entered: 800 rpm
